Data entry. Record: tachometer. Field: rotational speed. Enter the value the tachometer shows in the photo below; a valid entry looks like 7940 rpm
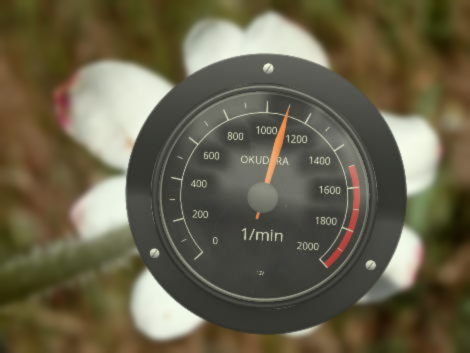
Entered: 1100 rpm
